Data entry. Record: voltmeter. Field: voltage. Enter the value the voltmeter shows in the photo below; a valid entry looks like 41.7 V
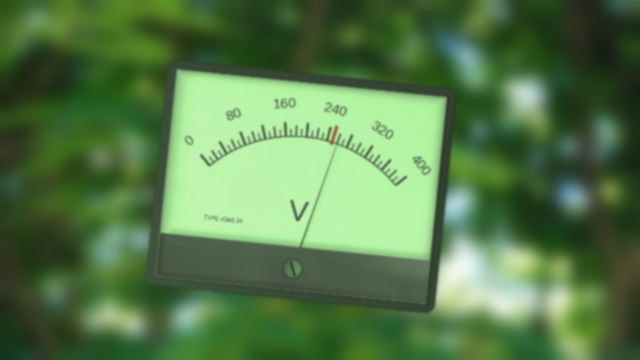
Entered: 260 V
